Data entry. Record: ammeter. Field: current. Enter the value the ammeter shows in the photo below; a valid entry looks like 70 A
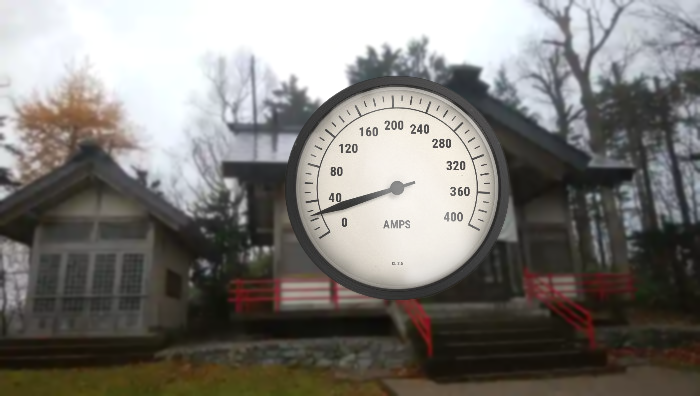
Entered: 25 A
